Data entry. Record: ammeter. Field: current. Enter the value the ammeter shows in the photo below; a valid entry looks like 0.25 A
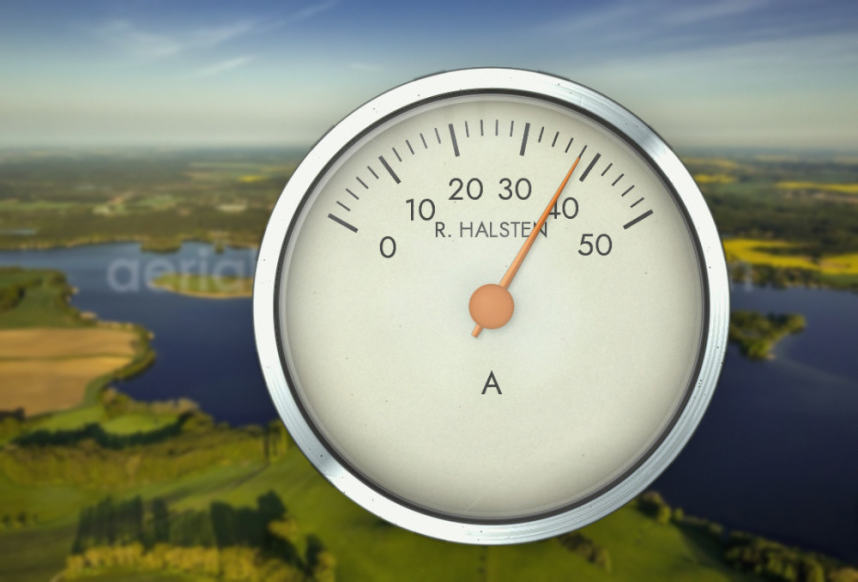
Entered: 38 A
